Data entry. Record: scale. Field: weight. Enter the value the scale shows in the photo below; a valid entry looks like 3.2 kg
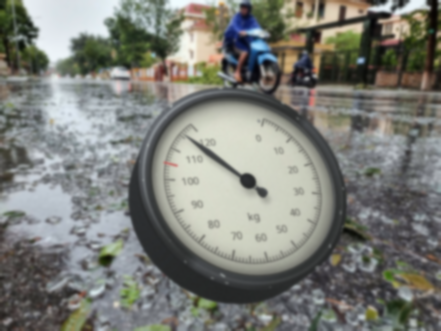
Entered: 115 kg
